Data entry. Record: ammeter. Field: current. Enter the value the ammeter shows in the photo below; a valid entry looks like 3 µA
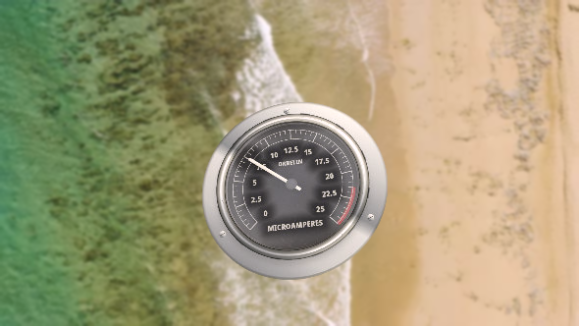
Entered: 7.5 µA
